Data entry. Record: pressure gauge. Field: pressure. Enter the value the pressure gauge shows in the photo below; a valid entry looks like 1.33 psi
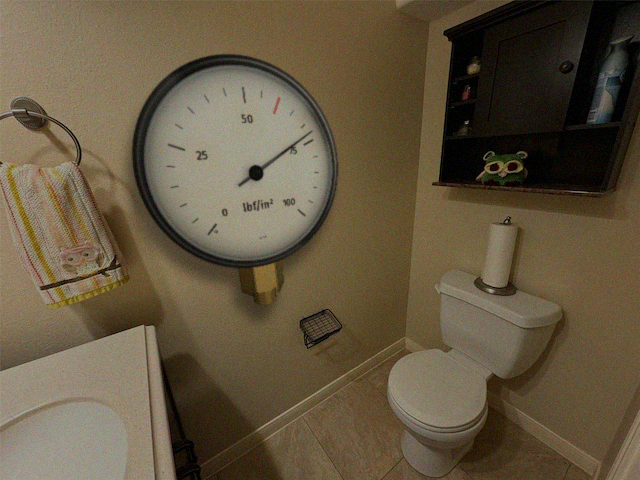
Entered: 72.5 psi
